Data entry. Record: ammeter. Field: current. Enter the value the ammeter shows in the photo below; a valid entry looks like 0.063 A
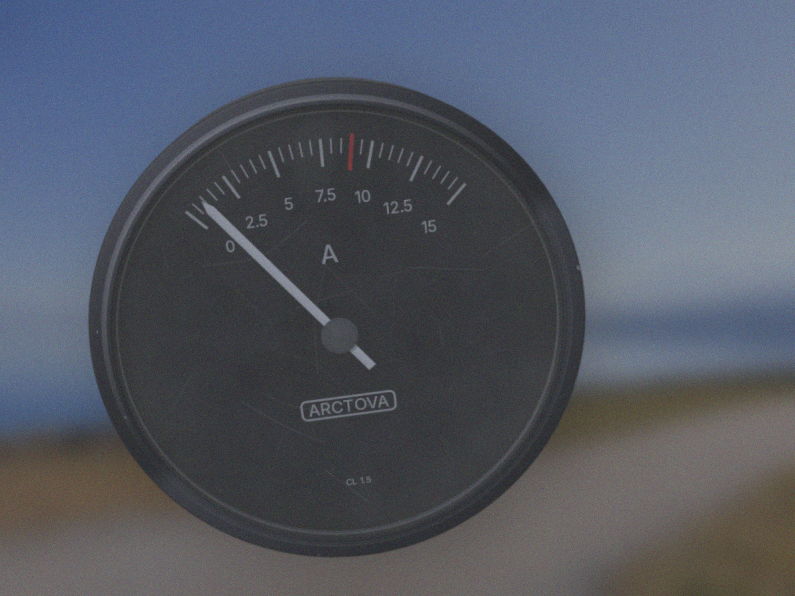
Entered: 1 A
